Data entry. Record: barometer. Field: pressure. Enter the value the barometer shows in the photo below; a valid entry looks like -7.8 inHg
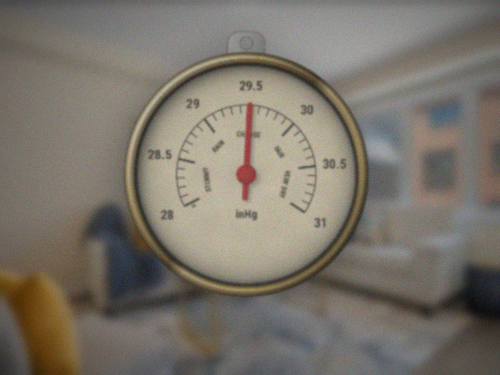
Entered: 29.5 inHg
